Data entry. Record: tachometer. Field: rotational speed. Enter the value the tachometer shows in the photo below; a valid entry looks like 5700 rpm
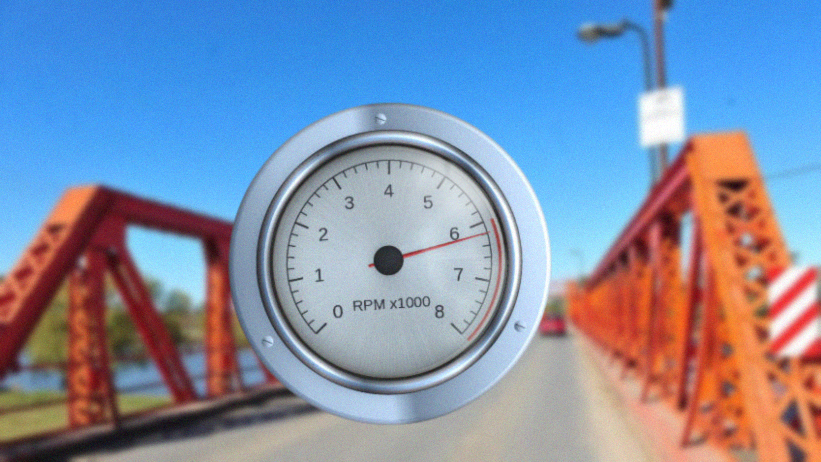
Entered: 6200 rpm
